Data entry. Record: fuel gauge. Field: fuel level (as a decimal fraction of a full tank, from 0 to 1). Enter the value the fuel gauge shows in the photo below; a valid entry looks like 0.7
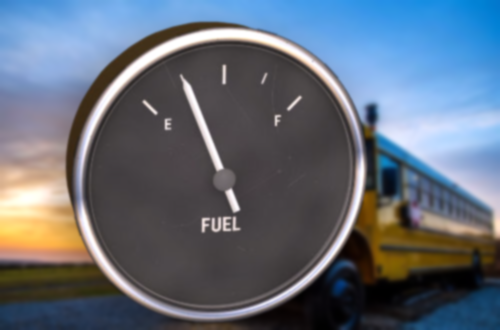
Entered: 0.25
